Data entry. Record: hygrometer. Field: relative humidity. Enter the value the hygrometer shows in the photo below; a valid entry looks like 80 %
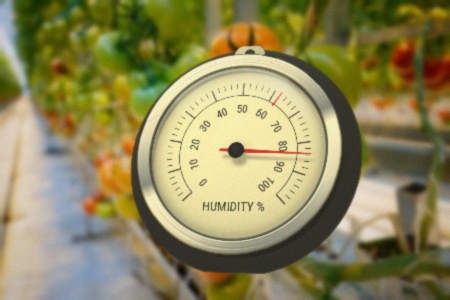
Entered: 84 %
